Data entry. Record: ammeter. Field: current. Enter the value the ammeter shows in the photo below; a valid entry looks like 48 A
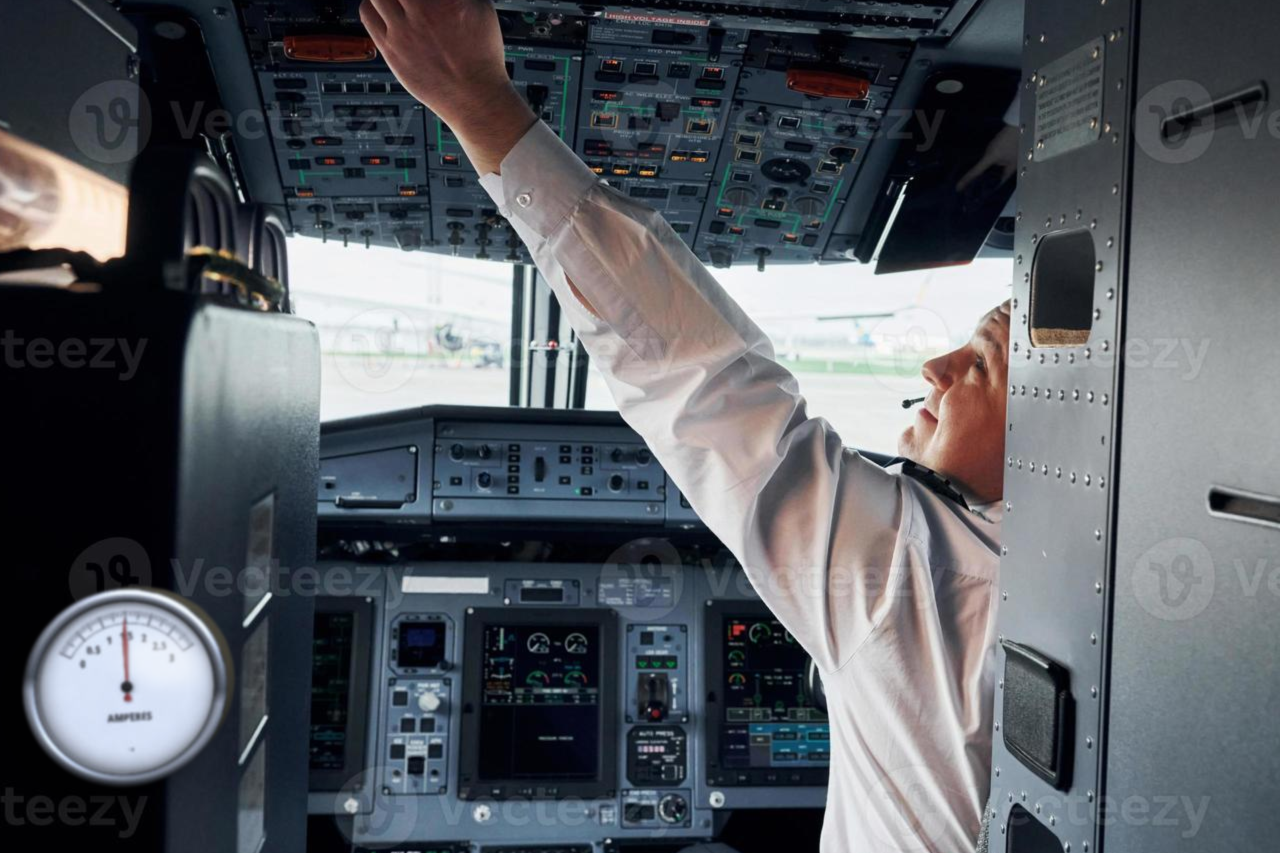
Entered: 1.5 A
